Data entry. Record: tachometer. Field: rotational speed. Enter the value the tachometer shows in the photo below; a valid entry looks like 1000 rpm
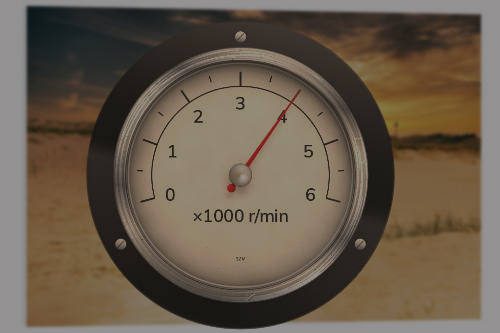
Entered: 4000 rpm
